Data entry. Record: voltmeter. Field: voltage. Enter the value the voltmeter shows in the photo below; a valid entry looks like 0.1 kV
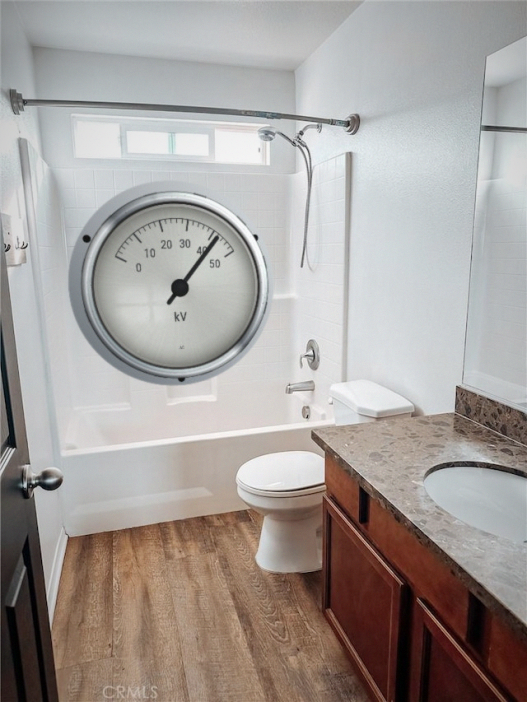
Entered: 42 kV
